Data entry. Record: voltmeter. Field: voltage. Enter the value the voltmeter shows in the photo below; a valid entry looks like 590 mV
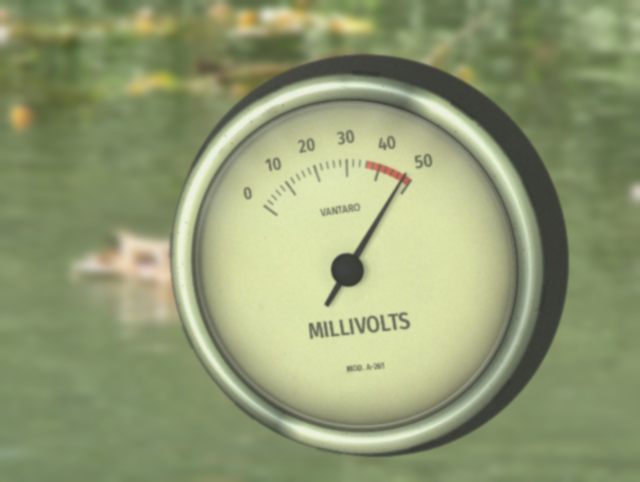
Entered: 48 mV
